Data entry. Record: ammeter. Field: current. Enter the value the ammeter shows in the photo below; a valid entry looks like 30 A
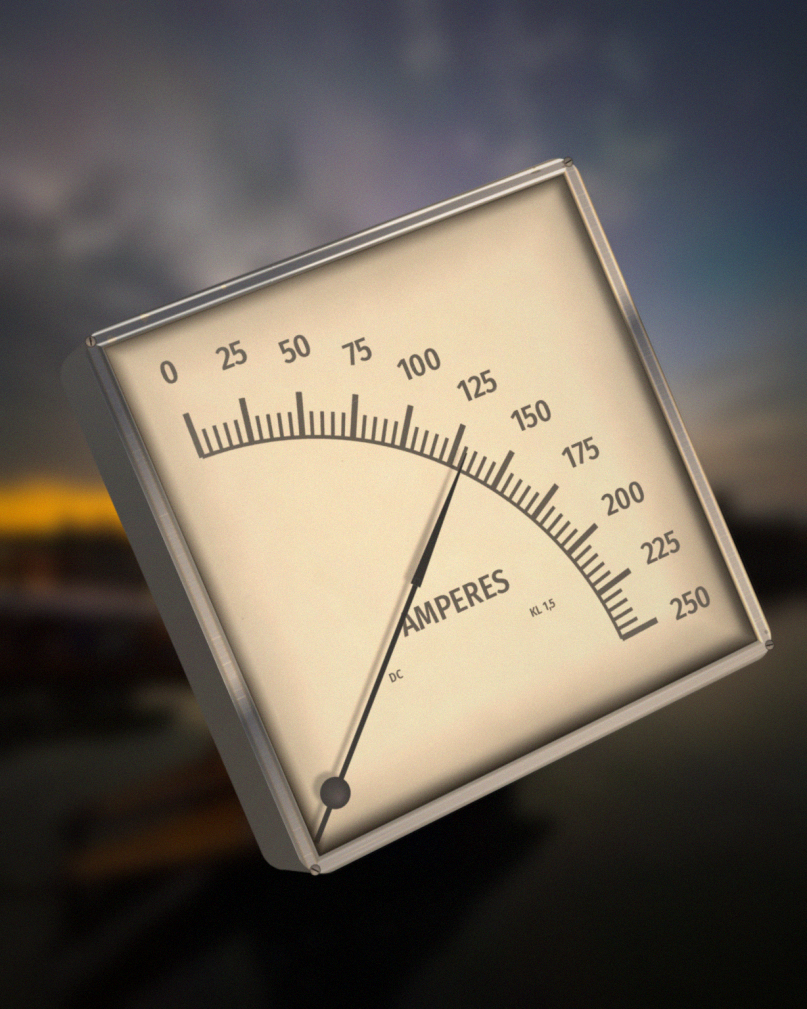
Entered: 130 A
